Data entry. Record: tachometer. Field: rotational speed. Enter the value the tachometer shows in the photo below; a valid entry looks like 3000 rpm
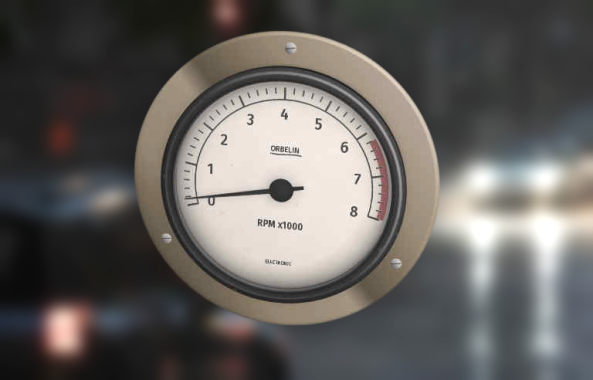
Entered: 200 rpm
